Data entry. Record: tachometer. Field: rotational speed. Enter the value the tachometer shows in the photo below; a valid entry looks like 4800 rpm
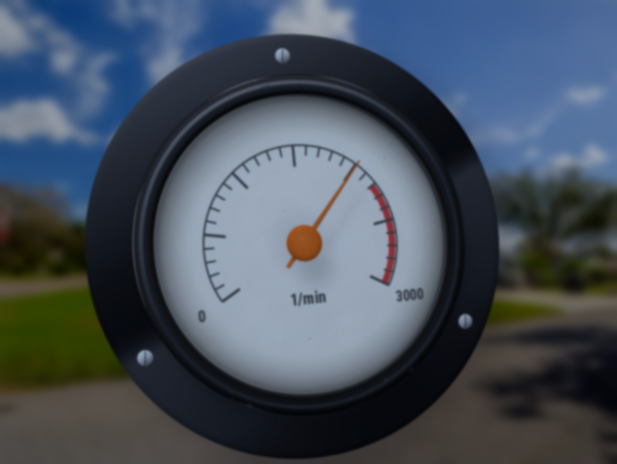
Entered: 2000 rpm
